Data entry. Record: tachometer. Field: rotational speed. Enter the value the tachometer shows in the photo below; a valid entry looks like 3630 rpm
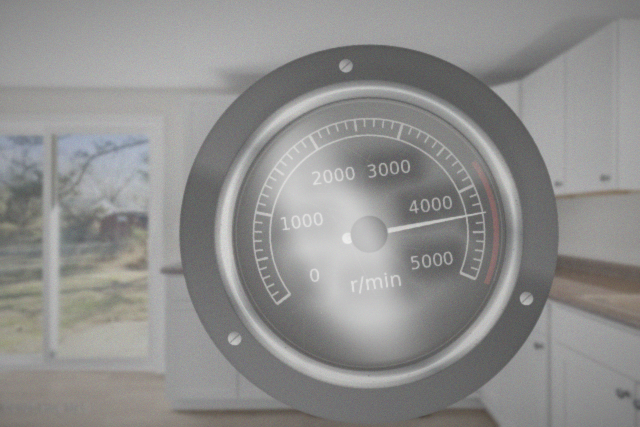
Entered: 4300 rpm
